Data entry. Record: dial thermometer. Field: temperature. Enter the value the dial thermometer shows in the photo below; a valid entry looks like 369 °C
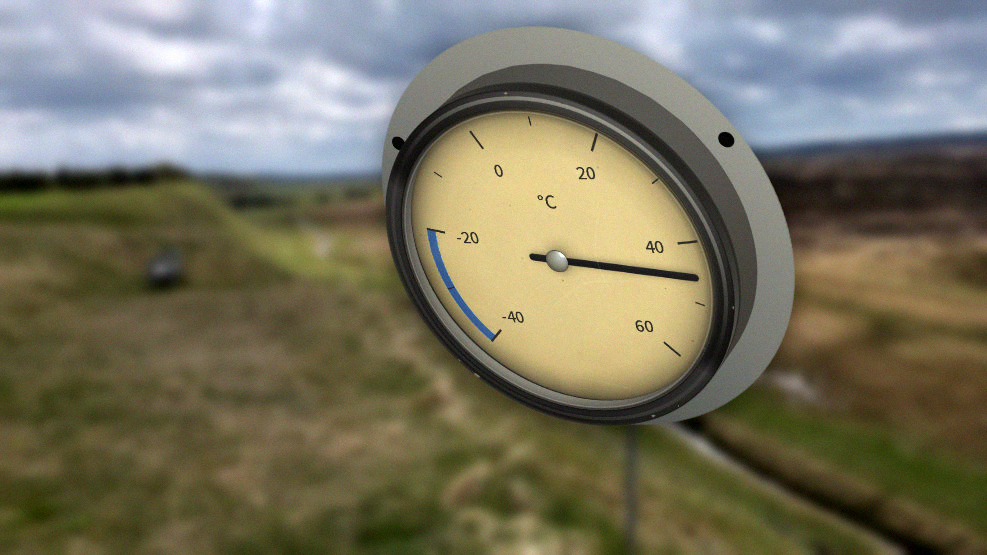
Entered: 45 °C
